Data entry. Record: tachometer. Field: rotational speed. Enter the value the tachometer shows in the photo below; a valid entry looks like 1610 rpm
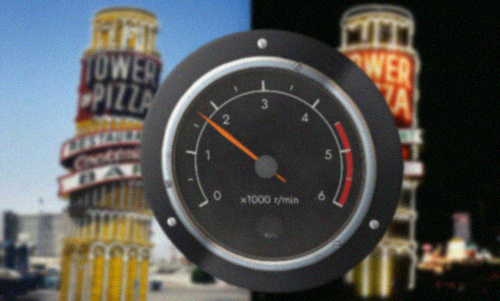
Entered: 1750 rpm
